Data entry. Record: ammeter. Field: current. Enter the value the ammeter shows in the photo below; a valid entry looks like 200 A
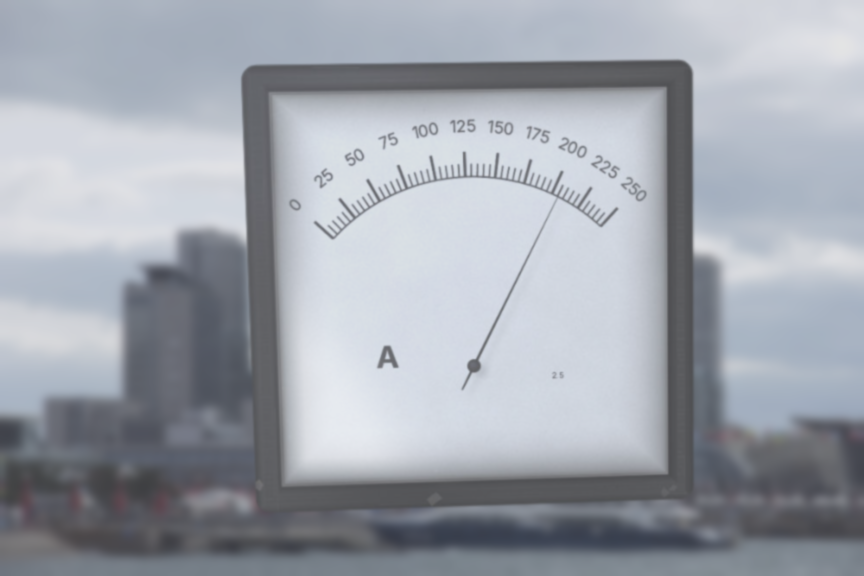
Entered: 205 A
